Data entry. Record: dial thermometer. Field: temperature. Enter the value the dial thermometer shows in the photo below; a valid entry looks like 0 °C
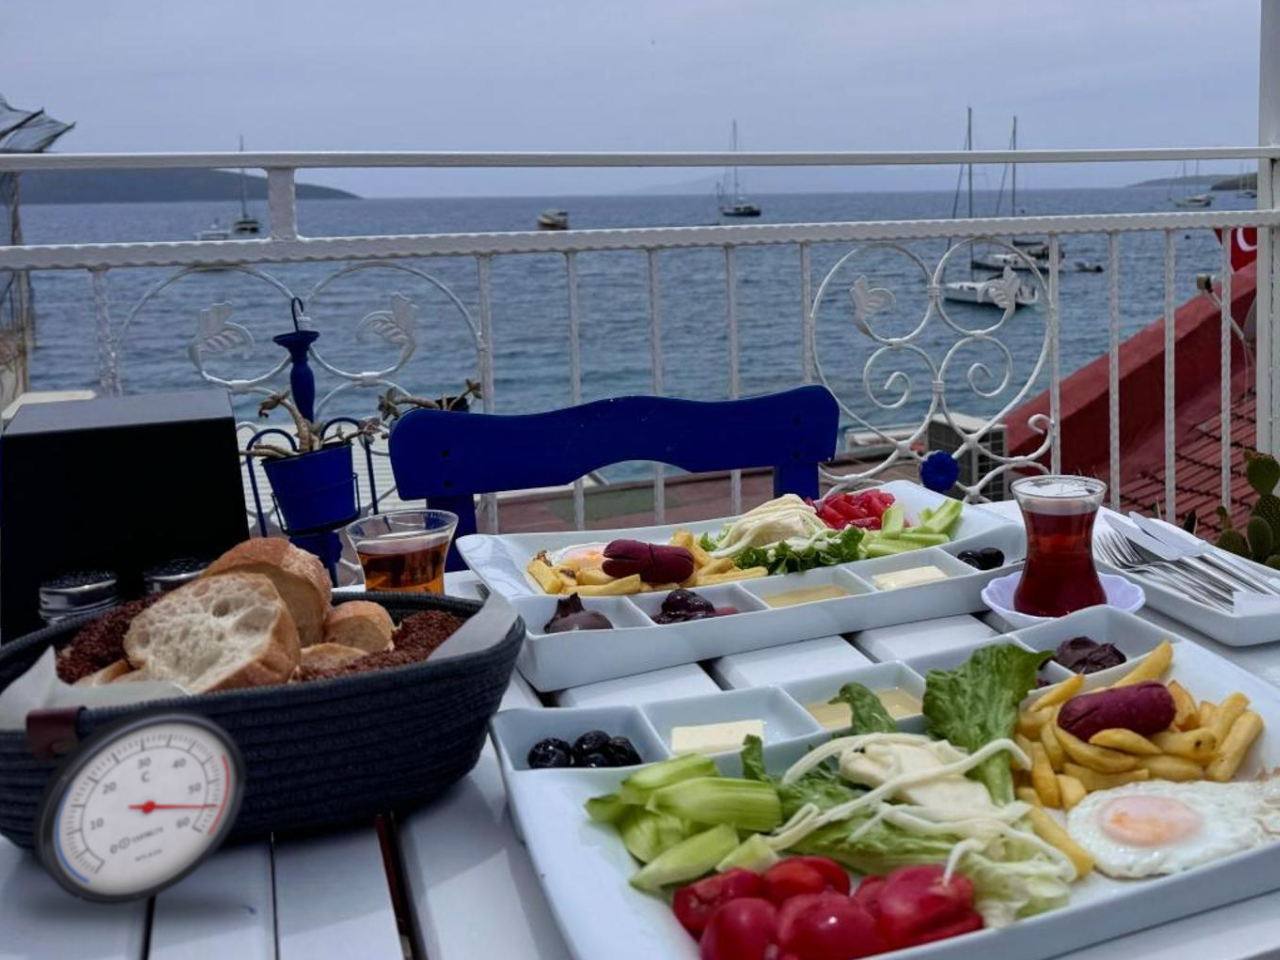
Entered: 55 °C
